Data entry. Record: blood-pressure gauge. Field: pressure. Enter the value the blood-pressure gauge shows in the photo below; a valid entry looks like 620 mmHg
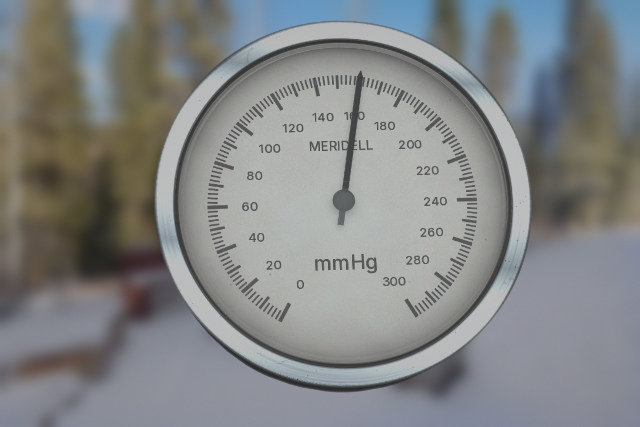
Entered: 160 mmHg
